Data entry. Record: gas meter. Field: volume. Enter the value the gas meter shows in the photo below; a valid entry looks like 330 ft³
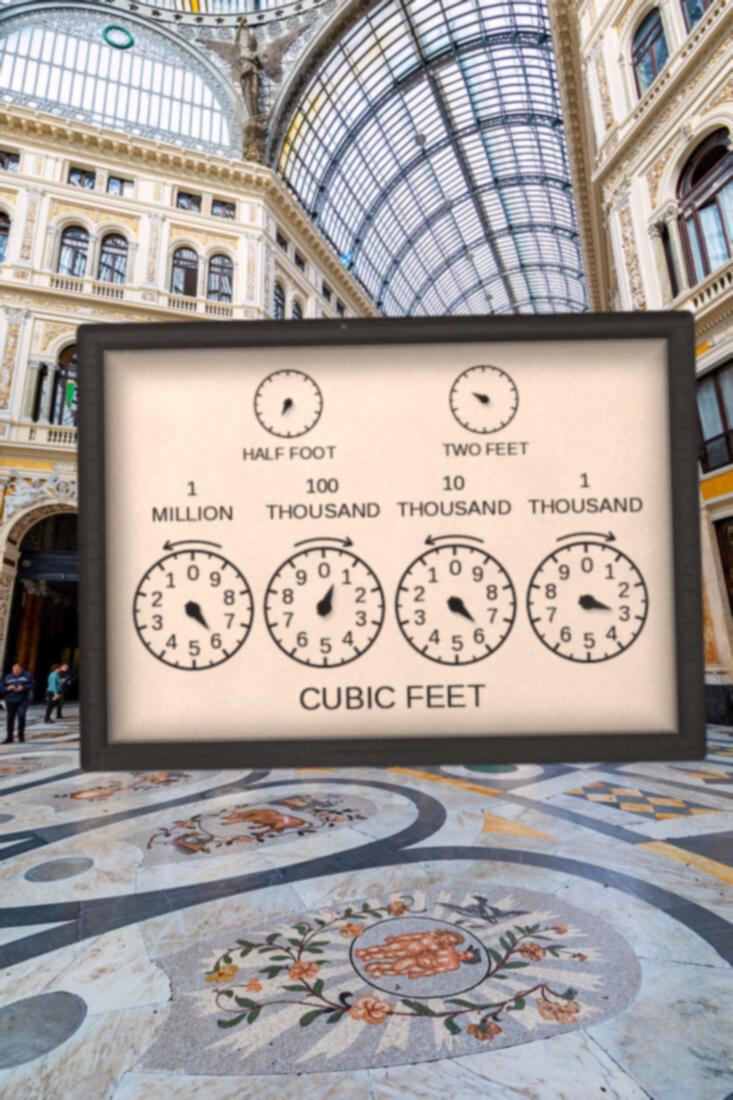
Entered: 606300 ft³
